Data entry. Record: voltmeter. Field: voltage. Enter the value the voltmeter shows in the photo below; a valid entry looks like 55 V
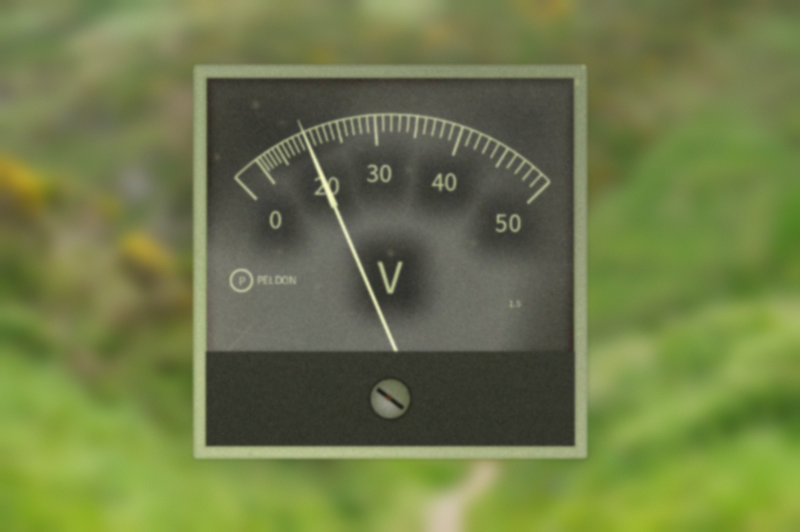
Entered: 20 V
